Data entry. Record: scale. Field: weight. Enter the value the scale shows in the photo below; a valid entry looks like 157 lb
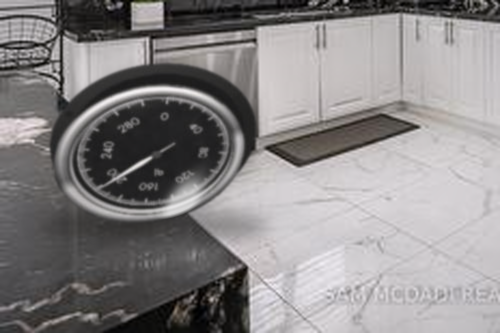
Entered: 200 lb
